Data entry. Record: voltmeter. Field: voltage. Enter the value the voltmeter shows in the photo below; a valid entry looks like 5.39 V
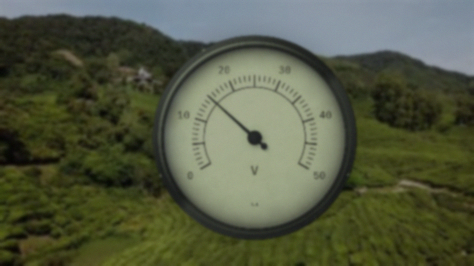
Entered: 15 V
